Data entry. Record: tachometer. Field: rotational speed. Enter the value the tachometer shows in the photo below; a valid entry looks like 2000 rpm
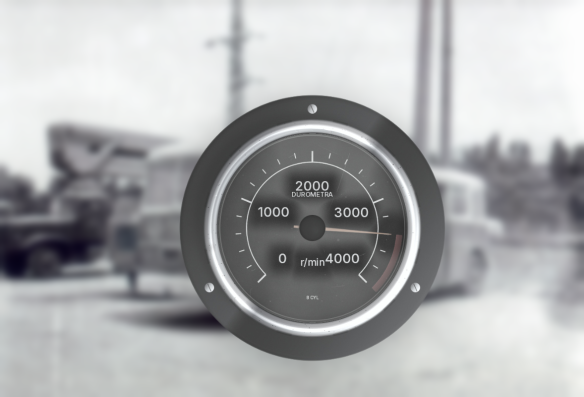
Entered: 3400 rpm
